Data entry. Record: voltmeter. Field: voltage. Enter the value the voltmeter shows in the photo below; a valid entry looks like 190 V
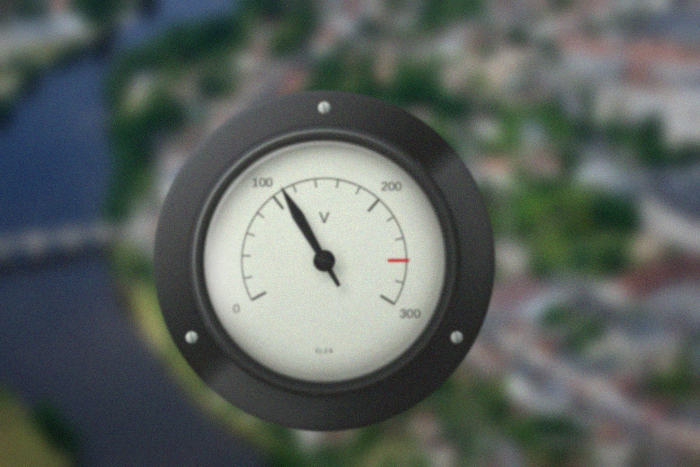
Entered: 110 V
